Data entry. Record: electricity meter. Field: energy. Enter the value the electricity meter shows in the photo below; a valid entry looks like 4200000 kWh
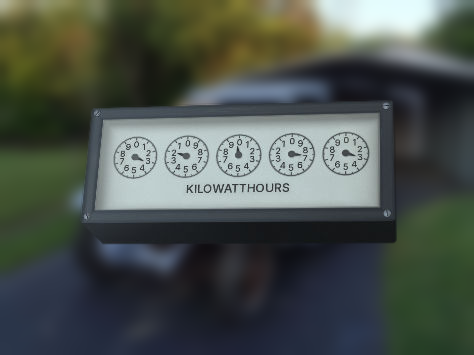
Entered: 31973 kWh
